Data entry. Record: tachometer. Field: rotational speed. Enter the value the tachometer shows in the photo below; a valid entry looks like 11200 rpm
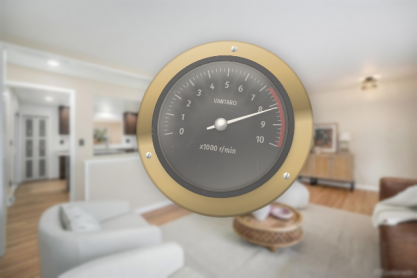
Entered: 8200 rpm
